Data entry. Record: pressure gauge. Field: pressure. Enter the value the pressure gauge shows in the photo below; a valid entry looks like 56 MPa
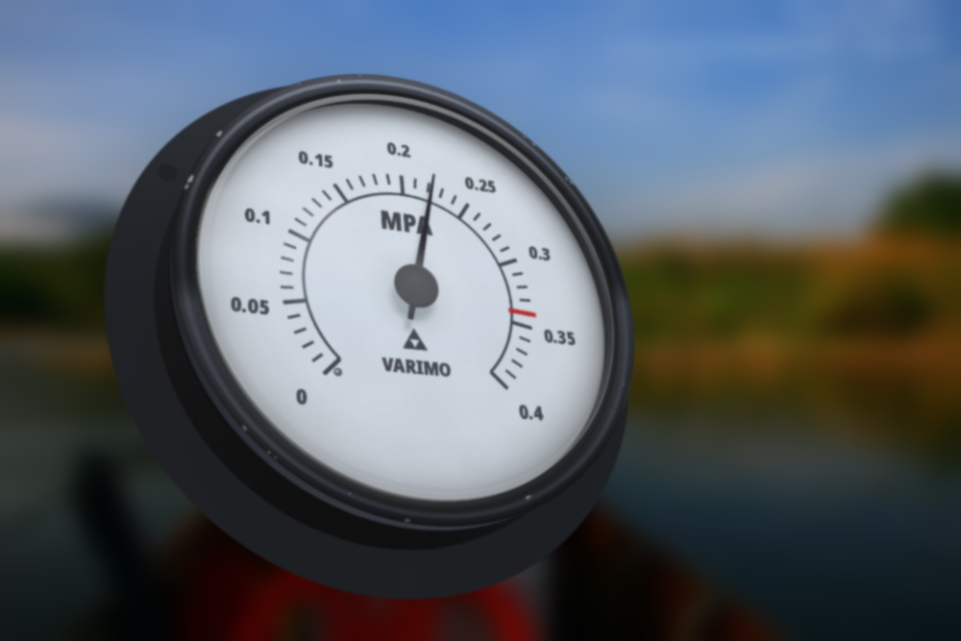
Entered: 0.22 MPa
